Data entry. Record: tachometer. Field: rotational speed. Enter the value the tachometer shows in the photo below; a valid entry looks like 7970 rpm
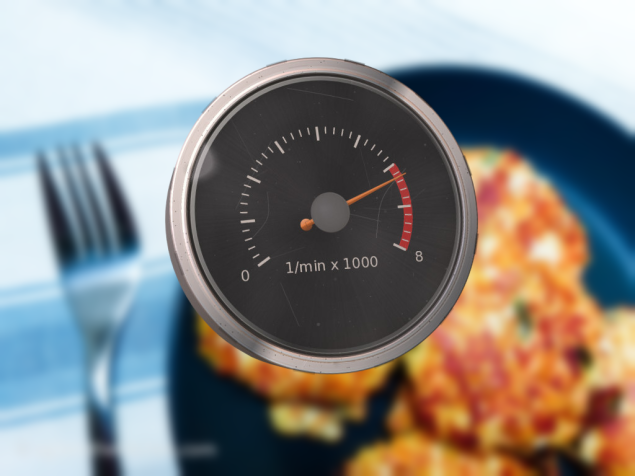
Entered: 6300 rpm
